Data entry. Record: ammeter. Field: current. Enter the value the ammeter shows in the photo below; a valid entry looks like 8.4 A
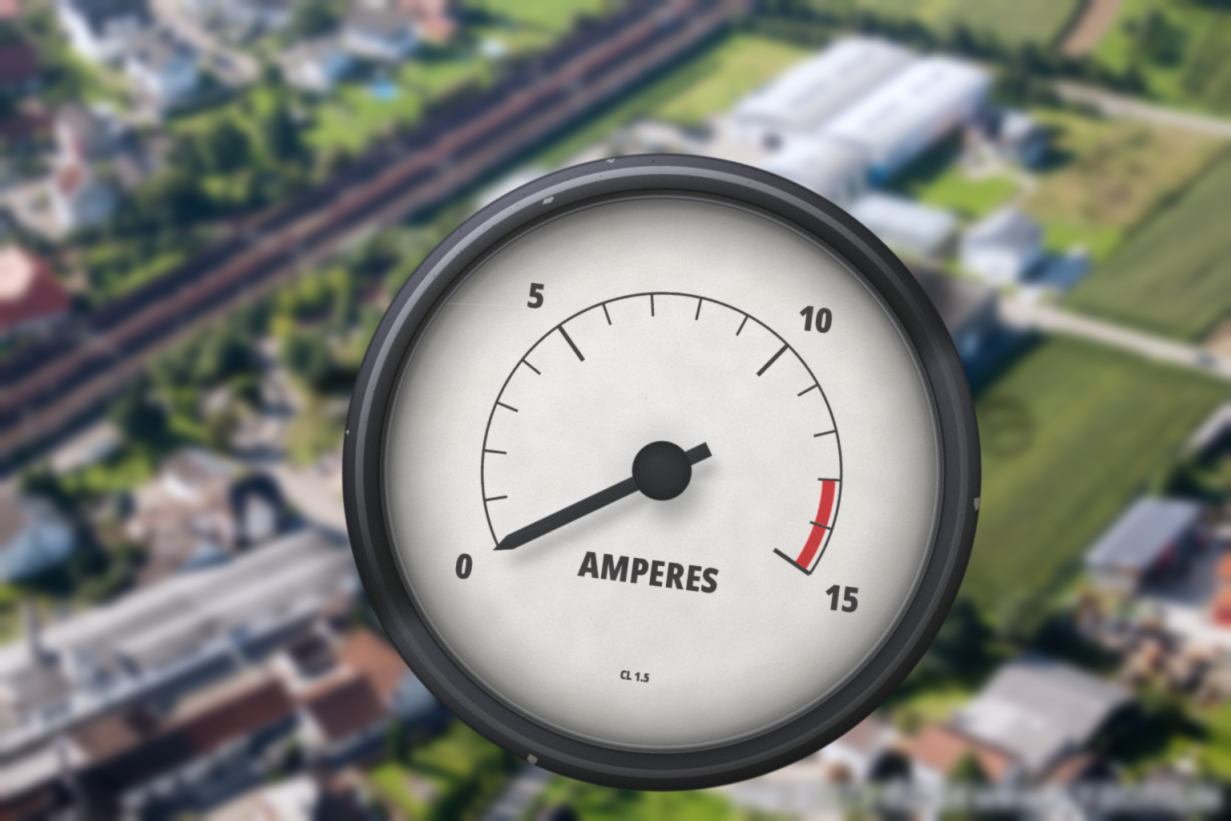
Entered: 0 A
